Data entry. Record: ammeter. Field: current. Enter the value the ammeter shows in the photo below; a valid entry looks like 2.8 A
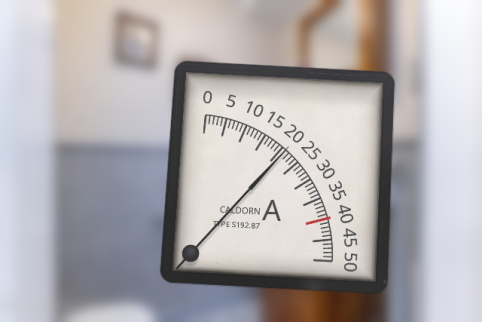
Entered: 21 A
